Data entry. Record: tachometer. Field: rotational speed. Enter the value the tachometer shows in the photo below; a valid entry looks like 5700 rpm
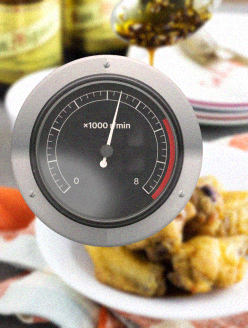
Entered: 4400 rpm
